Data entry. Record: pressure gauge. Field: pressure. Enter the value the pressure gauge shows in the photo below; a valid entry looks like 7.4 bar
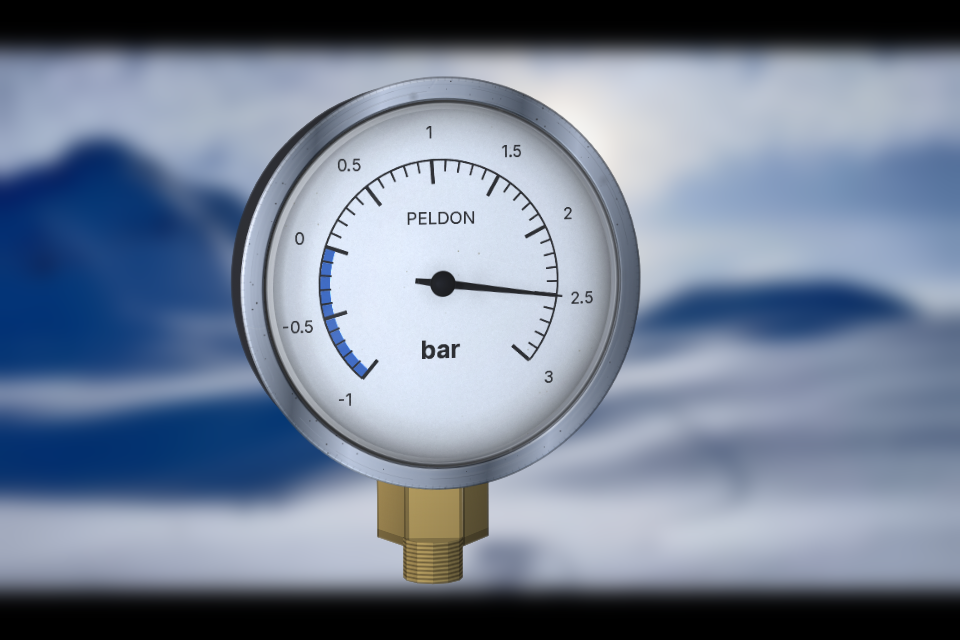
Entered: 2.5 bar
